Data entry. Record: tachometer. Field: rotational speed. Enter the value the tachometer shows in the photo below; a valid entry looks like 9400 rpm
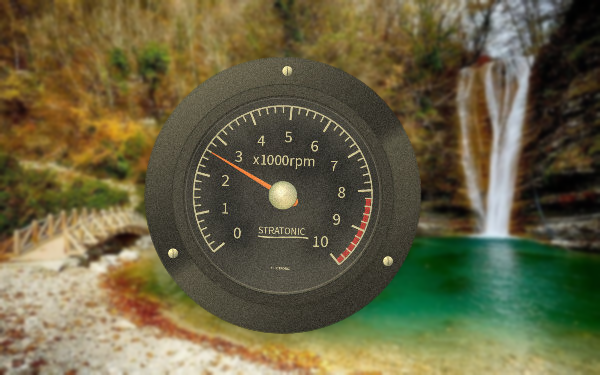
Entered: 2600 rpm
